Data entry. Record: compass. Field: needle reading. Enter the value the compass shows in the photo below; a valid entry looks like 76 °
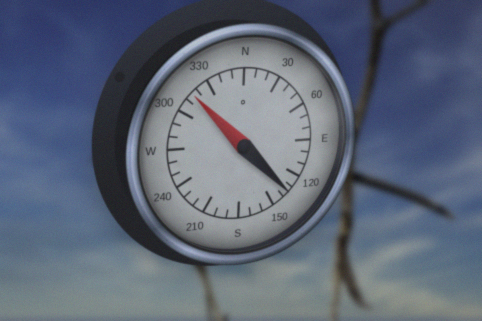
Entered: 315 °
